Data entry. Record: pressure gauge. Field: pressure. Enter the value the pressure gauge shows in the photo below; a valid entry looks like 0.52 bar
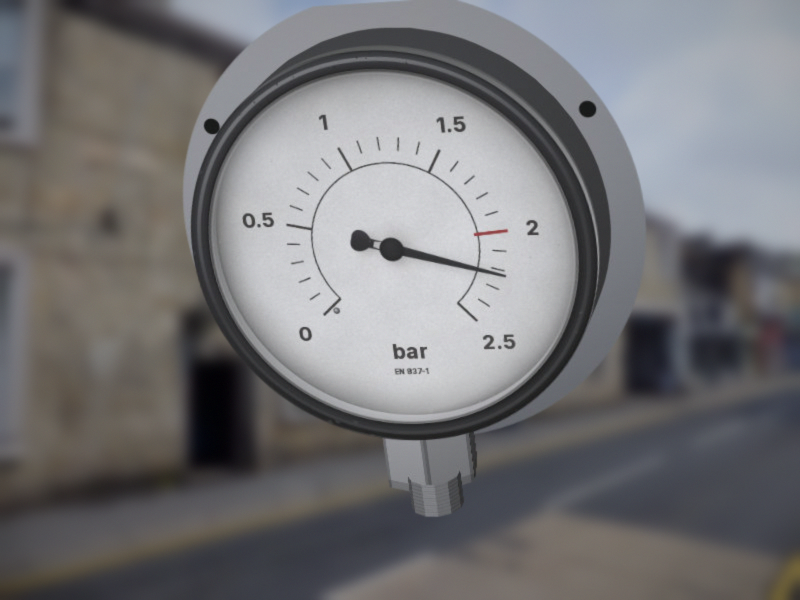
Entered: 2.2 bar
